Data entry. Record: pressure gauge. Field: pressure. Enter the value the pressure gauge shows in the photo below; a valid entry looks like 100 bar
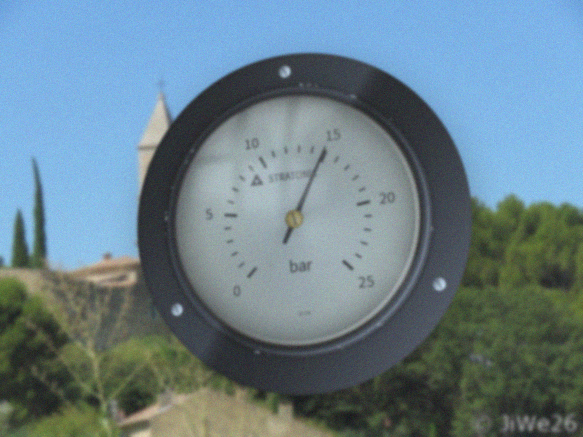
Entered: 15 bar
